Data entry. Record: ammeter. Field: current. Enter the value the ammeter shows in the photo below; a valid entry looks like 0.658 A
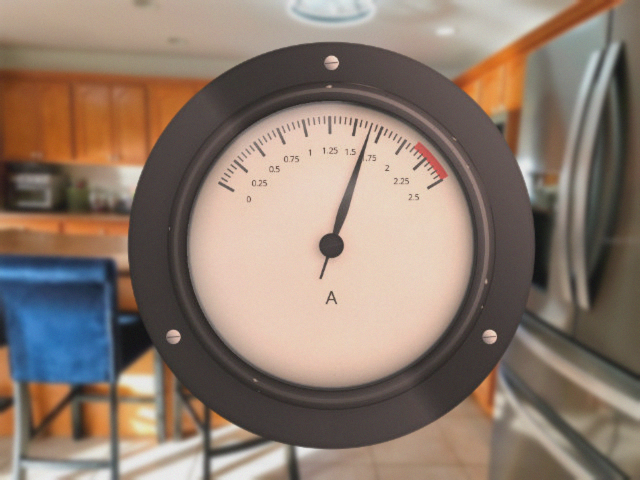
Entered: 1.65 A
